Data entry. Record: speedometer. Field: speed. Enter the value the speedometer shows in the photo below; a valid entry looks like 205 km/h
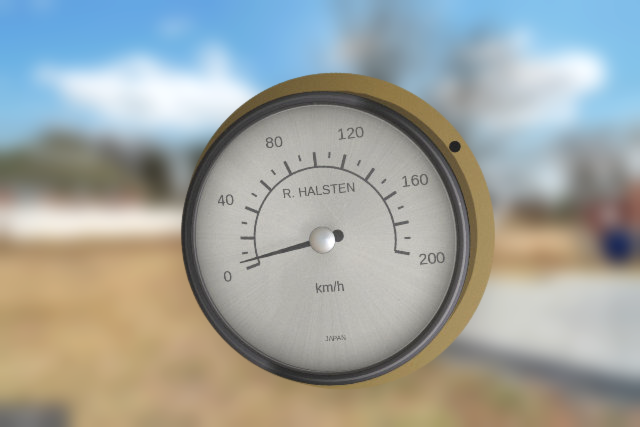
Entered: 5 km/h
